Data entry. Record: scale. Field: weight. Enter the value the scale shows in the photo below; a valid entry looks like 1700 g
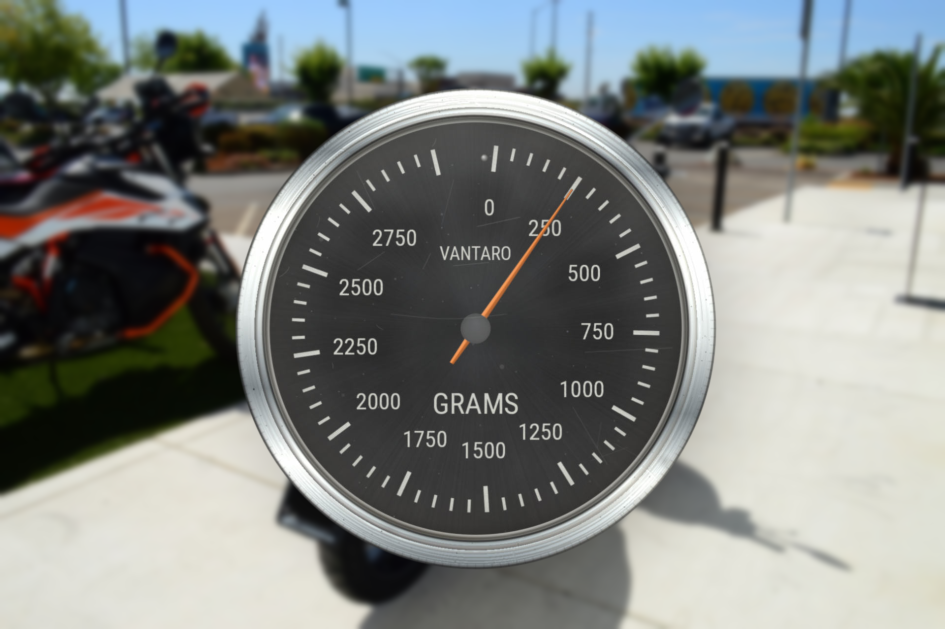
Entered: 250 g
